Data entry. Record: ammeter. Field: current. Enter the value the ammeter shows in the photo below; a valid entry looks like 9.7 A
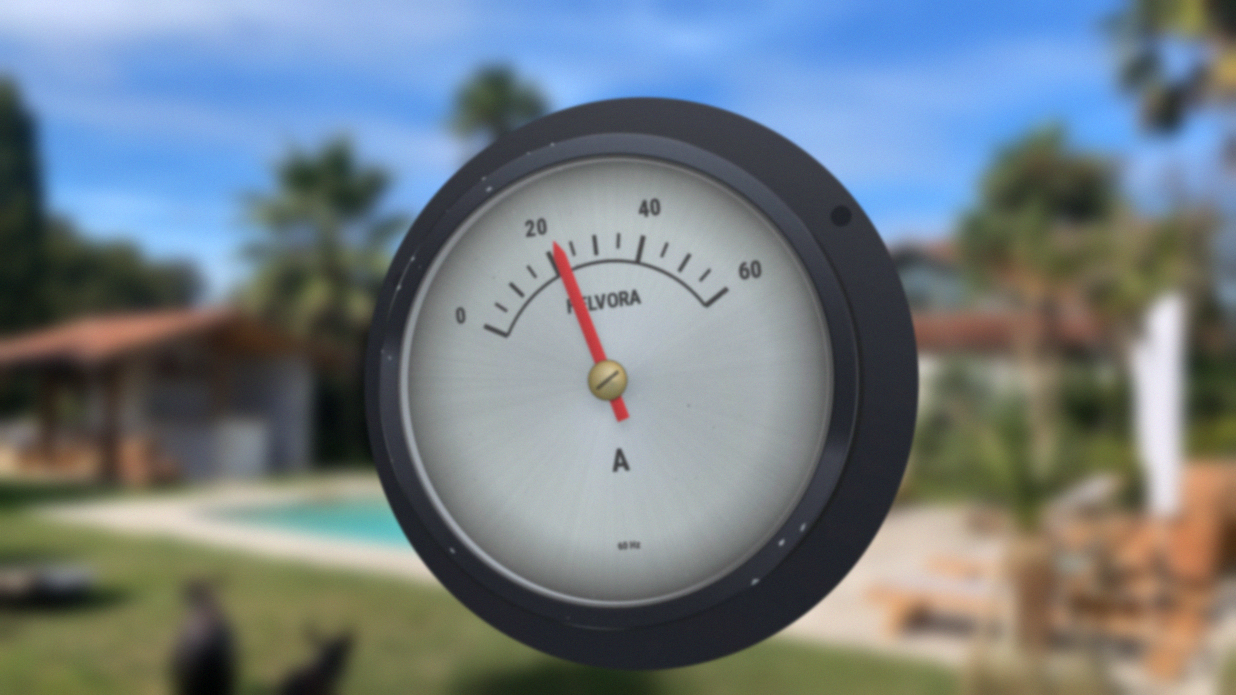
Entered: 22.5 A
